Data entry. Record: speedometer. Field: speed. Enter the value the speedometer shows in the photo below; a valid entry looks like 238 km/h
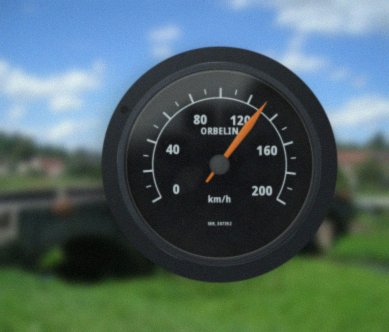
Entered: 130 km/h
